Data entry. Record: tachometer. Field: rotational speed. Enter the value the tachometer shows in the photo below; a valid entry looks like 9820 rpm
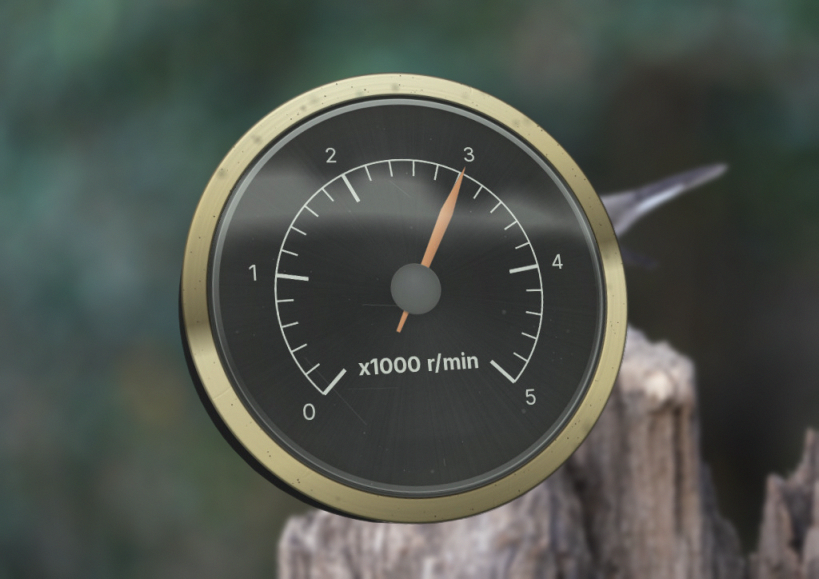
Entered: 3000 rpm
